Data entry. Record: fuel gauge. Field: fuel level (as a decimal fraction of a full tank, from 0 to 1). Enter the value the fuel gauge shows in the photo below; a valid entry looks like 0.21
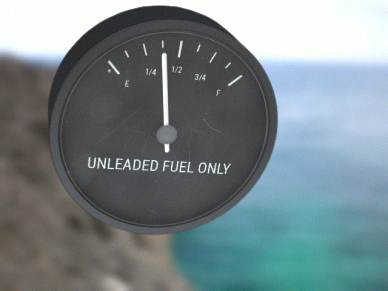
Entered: 0.375
